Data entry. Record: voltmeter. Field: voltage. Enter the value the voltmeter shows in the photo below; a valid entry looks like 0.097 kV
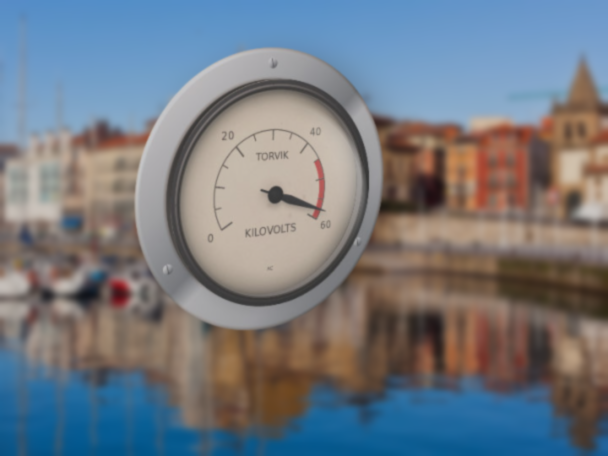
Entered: 57.5 kV
